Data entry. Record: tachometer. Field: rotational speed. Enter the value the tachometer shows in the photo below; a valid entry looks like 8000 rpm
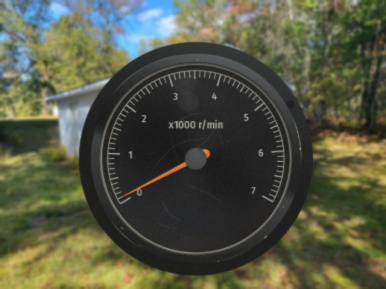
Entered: 100 rpm
